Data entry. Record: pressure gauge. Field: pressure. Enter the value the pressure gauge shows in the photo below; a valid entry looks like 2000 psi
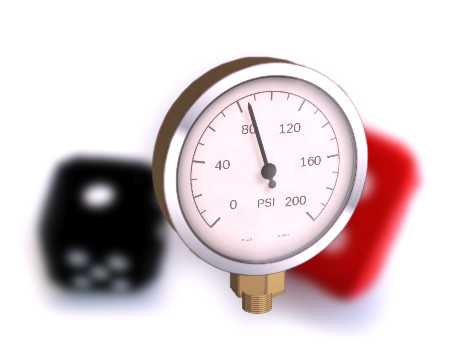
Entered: 85 psi
